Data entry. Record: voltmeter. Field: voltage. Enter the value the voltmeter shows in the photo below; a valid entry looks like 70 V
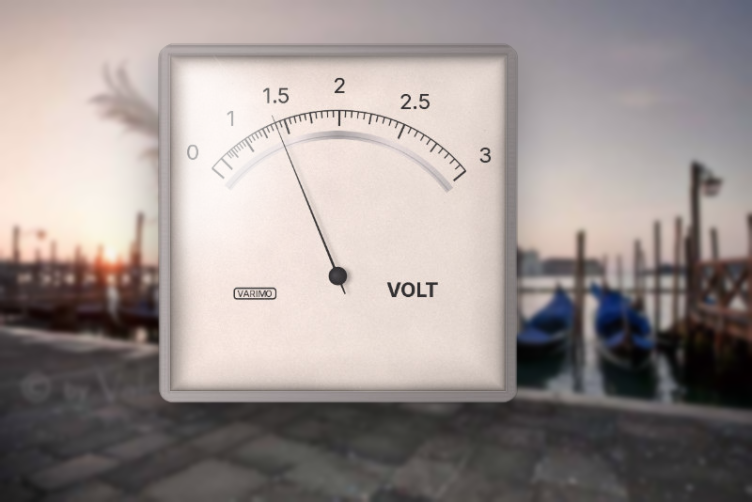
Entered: 1.4 V
